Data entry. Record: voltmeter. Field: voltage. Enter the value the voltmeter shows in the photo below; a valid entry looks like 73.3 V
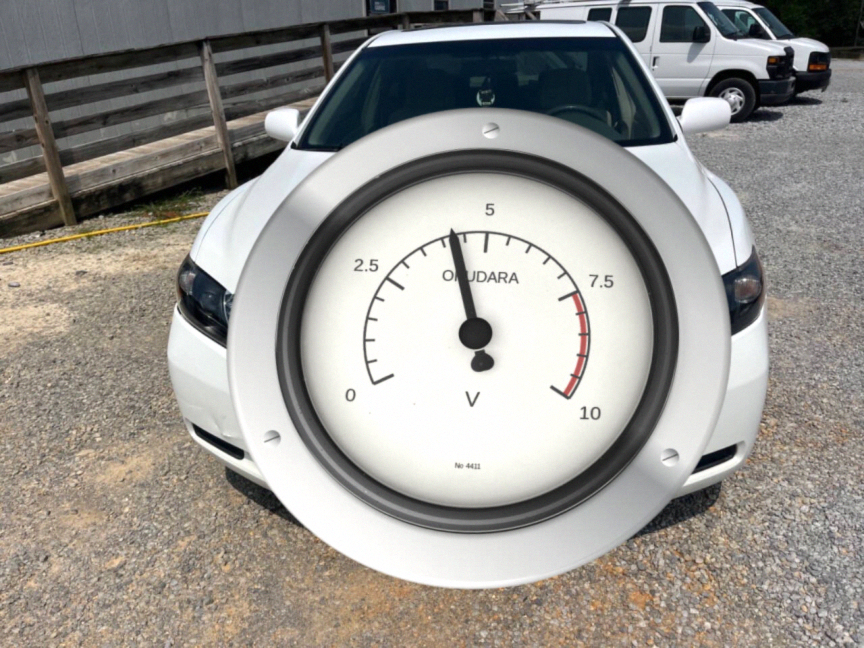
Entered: 4.25 V
